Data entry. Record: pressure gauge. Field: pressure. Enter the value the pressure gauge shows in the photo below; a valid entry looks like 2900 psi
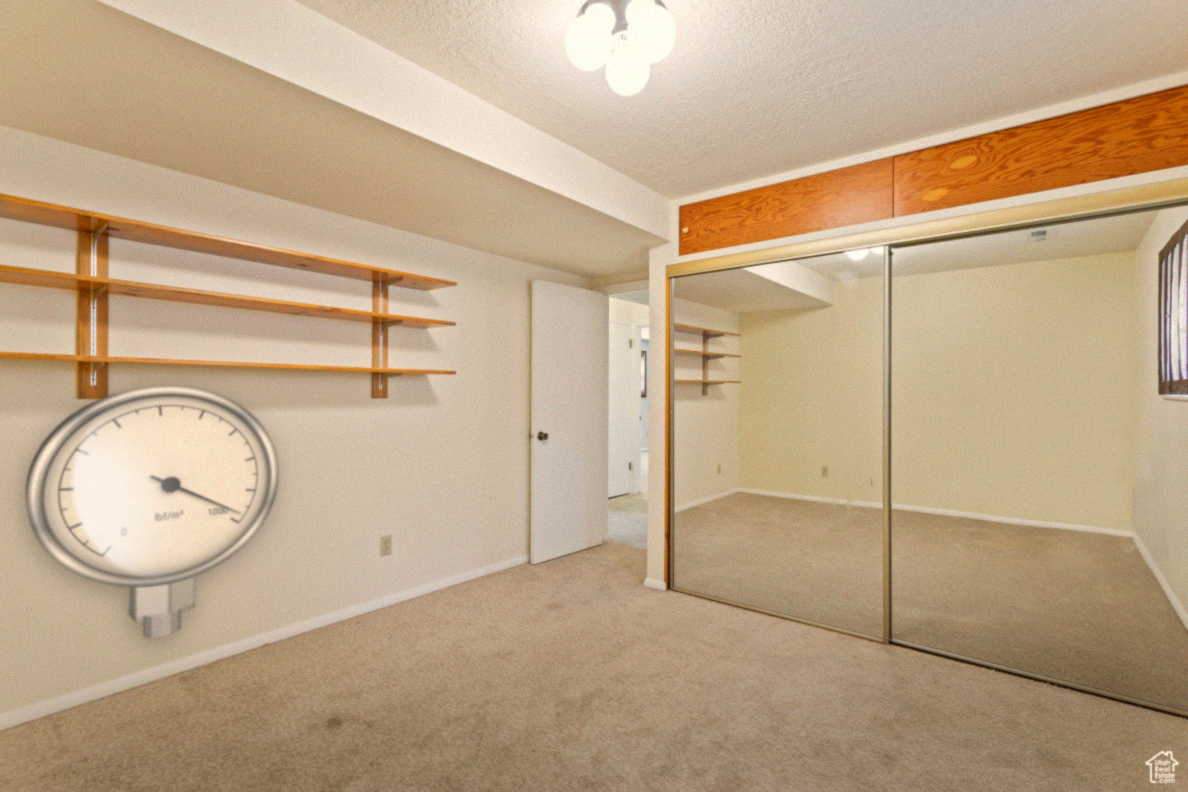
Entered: 975 psi
